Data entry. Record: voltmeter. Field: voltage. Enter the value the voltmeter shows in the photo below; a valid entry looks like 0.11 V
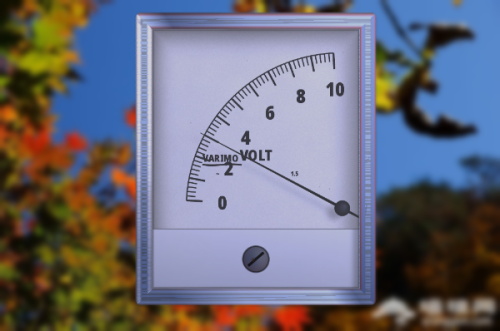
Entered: 3 V
